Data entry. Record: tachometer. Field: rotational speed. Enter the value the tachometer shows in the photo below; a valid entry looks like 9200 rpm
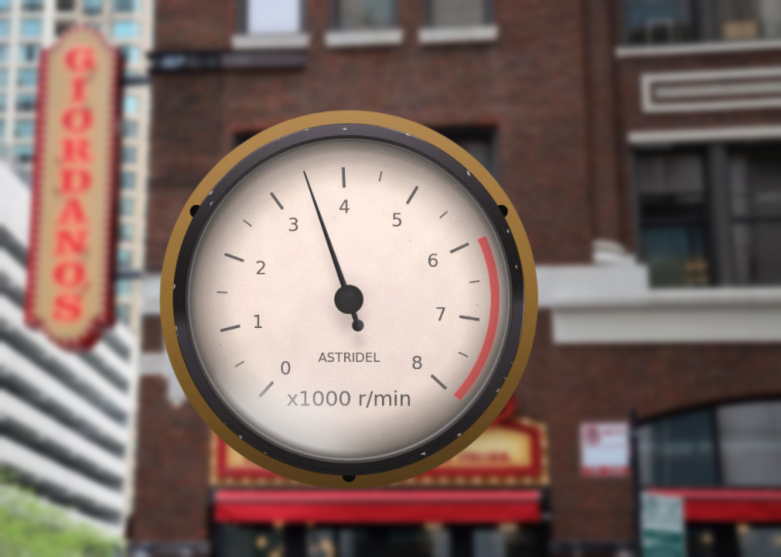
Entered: 3500 rpm
